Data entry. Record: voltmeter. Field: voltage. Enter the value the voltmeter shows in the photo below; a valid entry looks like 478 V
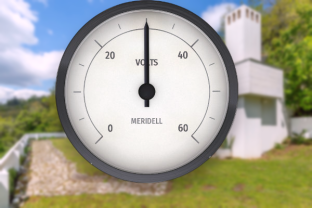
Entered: 30 V
